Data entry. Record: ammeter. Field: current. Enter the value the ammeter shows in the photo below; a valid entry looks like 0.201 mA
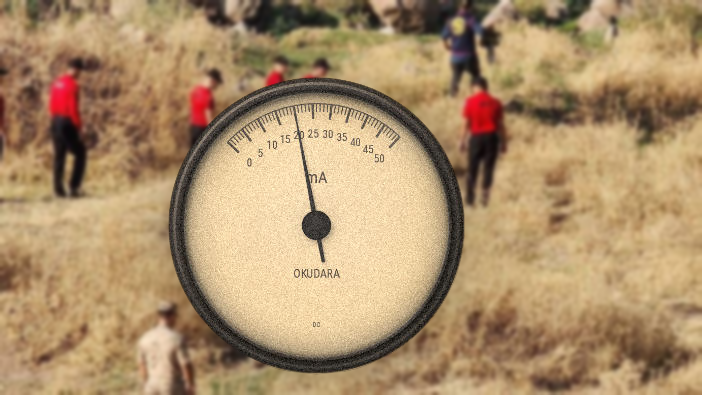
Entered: 20 mA
